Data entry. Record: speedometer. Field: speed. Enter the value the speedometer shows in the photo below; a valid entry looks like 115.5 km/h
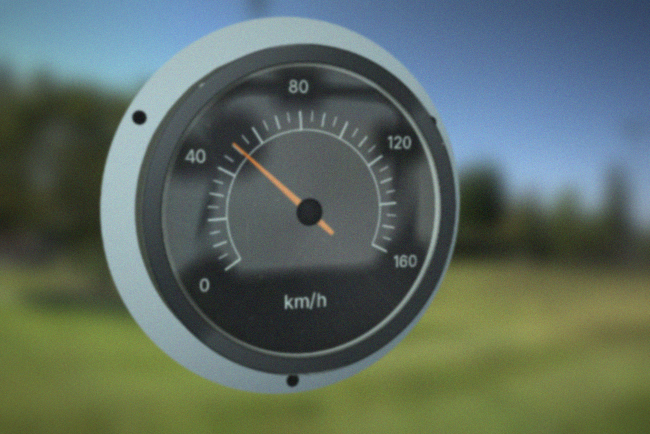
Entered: 50 km/h
